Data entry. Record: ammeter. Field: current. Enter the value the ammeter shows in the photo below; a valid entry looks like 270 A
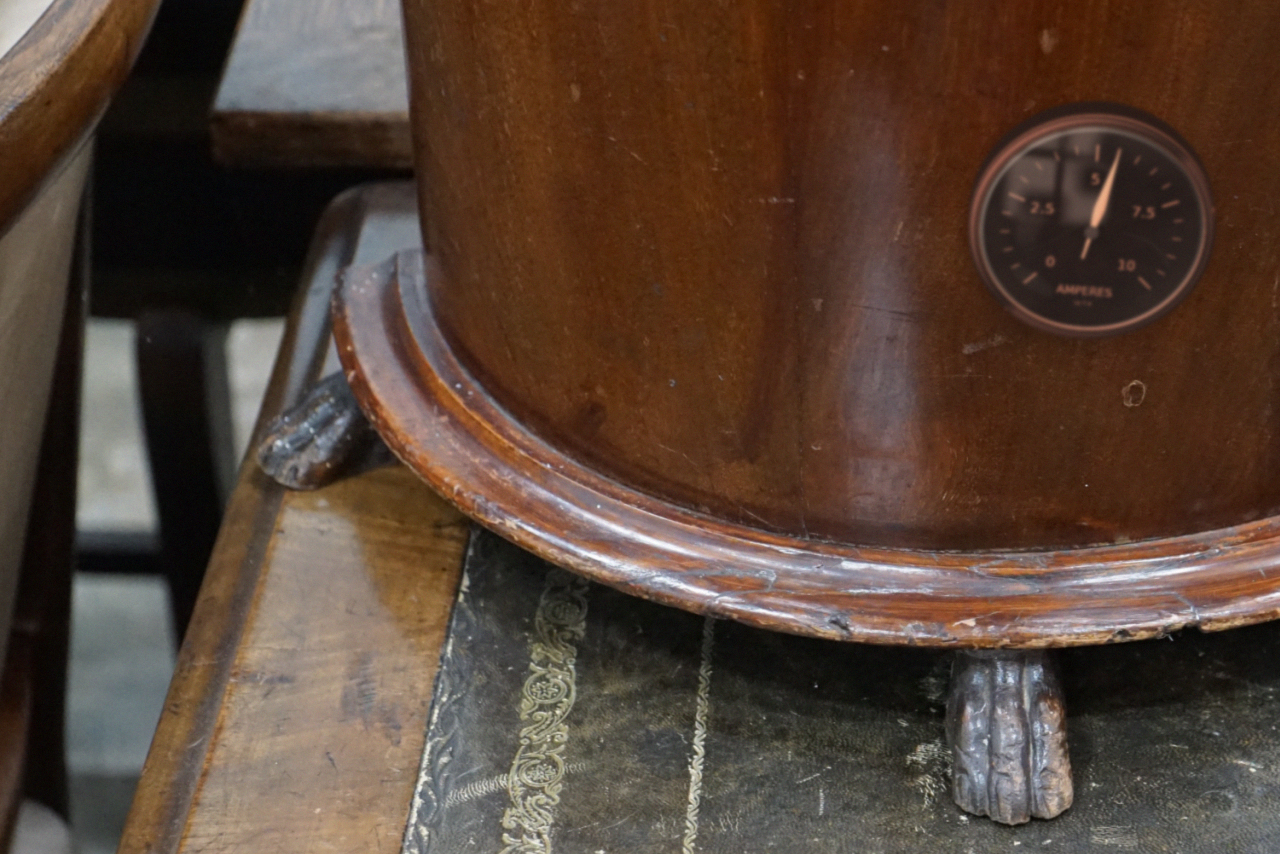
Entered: 5.5 A
